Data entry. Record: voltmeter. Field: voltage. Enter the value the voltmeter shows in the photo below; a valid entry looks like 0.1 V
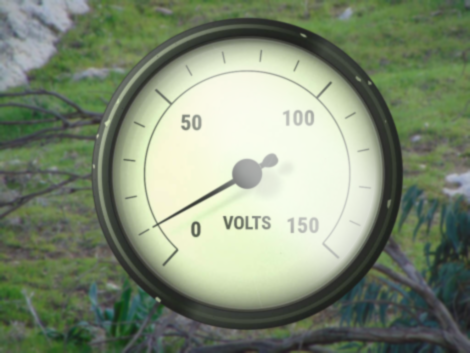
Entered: 10 V
